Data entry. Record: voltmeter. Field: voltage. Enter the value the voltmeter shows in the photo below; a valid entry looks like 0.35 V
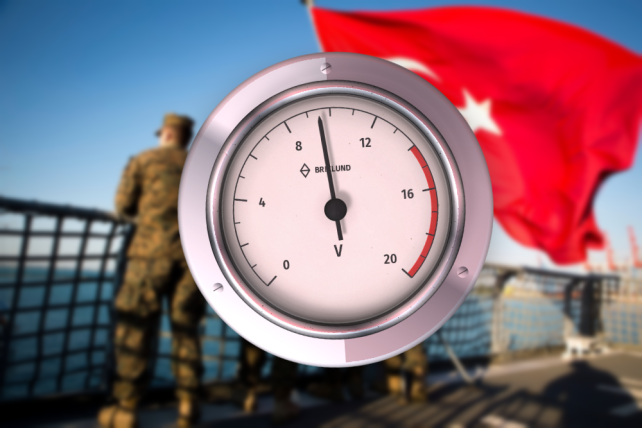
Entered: 9.5 V
